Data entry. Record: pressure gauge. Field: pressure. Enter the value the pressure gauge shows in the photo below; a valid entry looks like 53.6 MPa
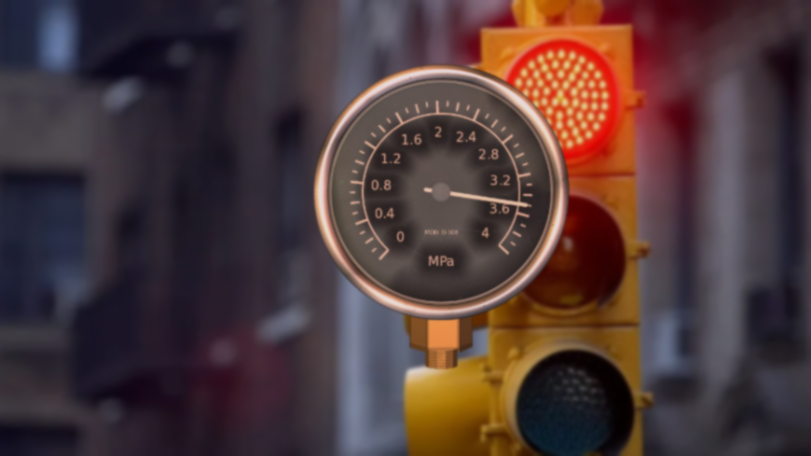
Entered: 3.5 MPa
